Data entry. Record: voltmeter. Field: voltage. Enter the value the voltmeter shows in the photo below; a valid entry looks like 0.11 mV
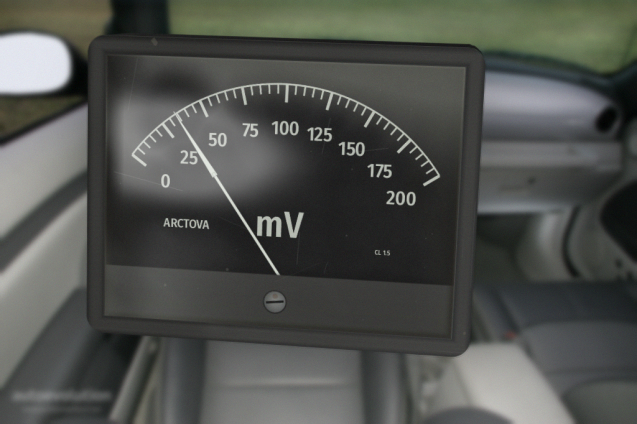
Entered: 35 mV
